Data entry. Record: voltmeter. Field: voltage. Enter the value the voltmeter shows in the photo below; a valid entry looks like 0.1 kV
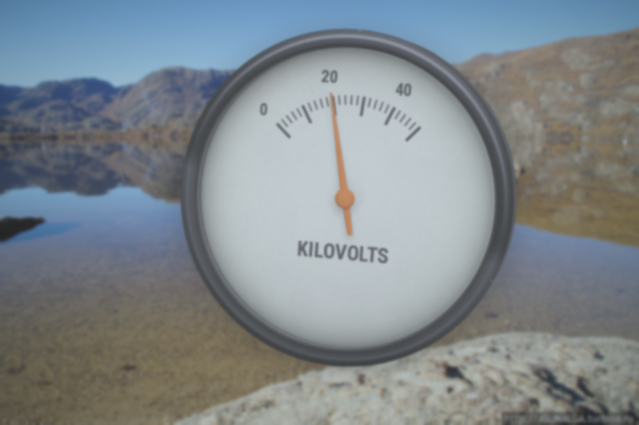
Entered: 20 kV
